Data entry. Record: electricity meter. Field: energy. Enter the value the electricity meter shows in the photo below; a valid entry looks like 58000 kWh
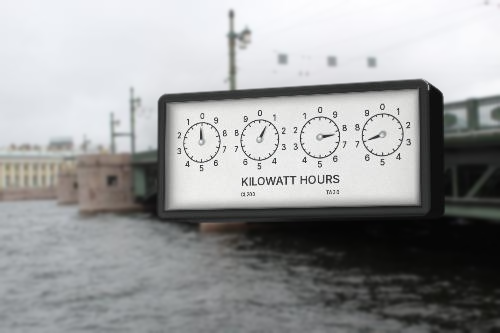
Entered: 77 kWh
